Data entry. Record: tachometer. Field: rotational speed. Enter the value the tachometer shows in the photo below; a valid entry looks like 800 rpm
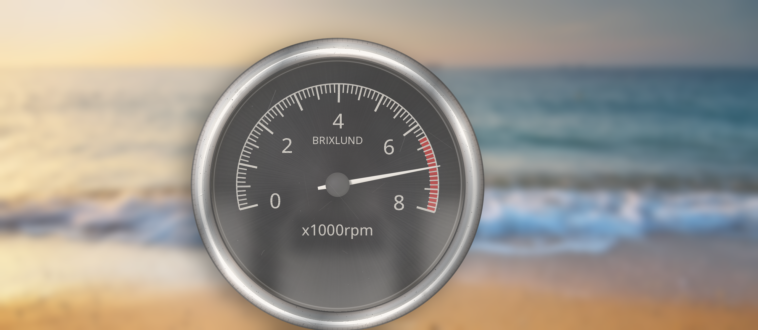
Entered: 7000 rpm
